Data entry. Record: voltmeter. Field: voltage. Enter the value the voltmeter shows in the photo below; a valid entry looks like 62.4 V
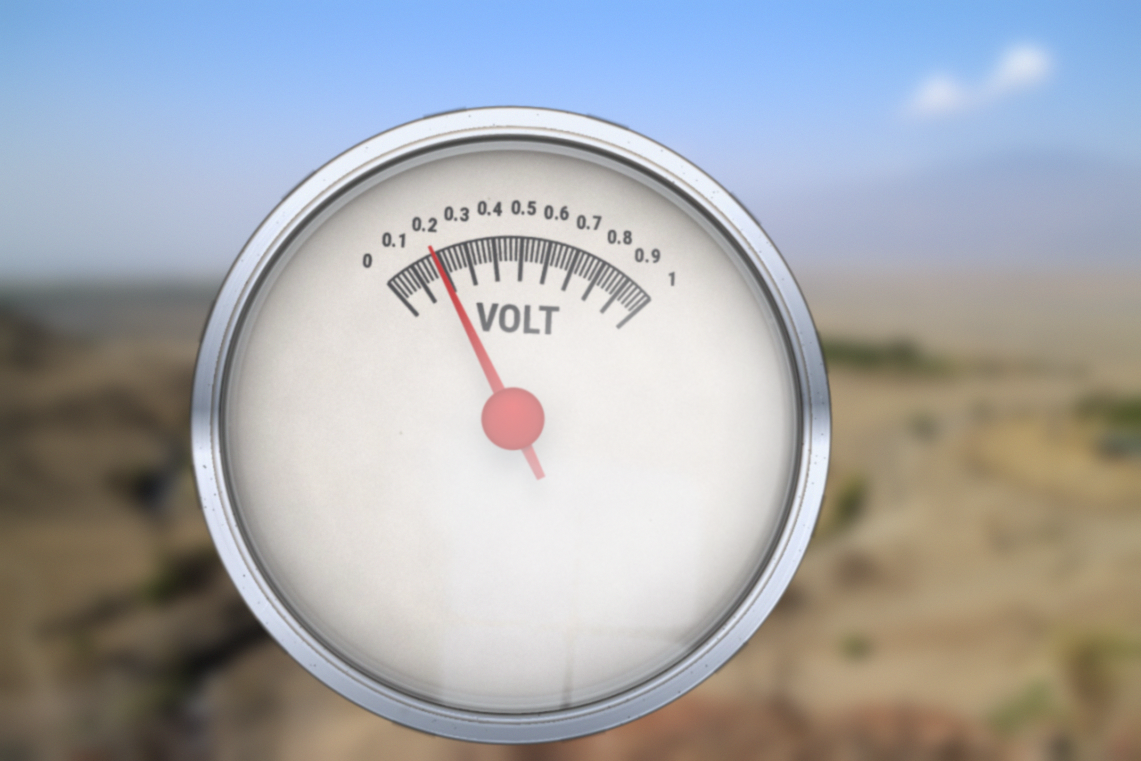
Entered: 0.18 V
